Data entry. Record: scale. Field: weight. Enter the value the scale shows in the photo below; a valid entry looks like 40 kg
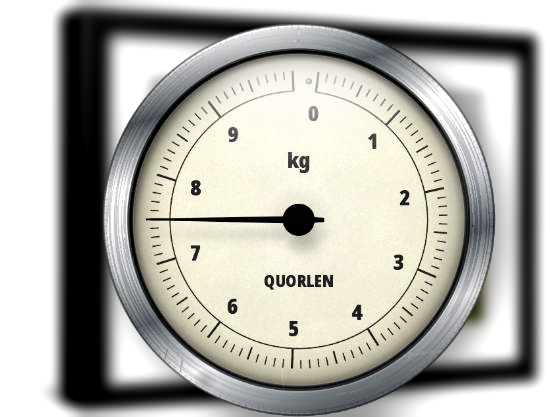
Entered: 7.5 kg
